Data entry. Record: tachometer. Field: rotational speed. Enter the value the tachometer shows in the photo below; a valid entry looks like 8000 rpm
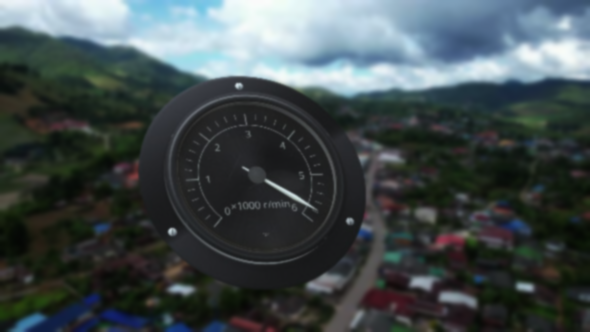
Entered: 5800 rpm
